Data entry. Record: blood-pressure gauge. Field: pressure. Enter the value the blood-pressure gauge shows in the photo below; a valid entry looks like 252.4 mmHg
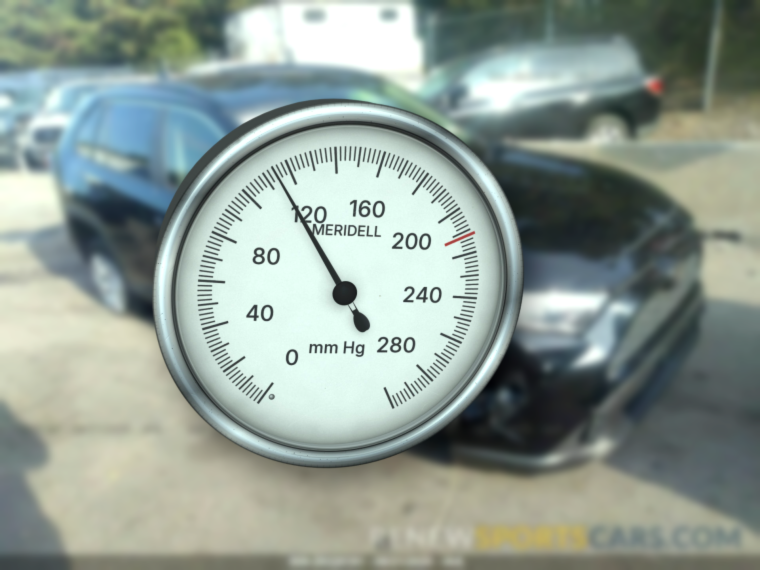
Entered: 114 mmHg
